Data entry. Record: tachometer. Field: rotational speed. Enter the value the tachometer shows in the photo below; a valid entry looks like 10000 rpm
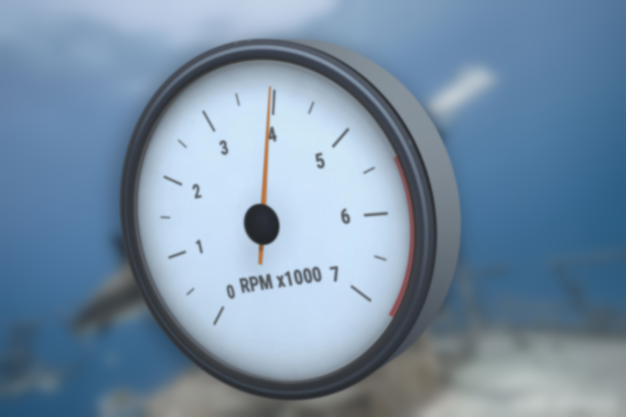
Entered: 4000 rpm
